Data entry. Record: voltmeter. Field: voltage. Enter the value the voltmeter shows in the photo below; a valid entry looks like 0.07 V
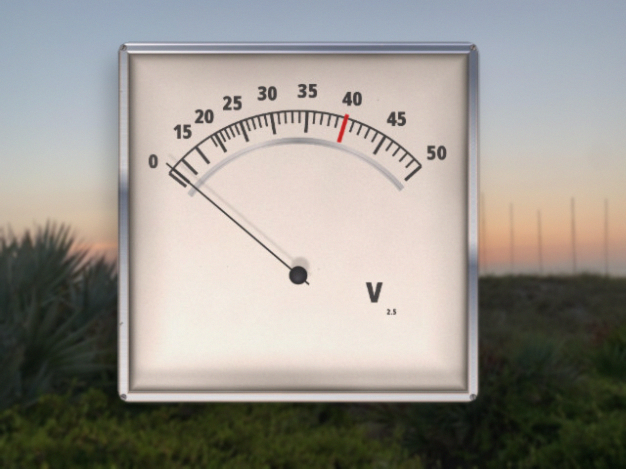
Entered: 5 V
